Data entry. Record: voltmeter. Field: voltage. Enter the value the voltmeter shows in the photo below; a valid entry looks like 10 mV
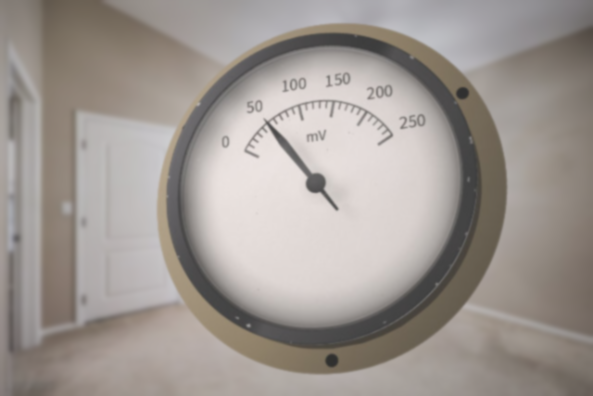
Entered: 50 mV
